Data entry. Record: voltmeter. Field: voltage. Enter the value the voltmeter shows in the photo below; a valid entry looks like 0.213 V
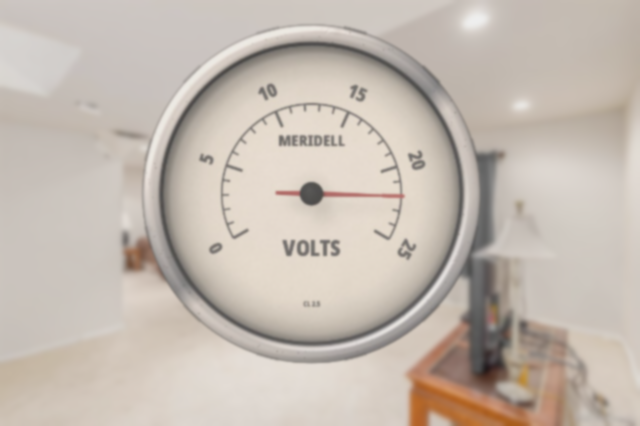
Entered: 22 V
